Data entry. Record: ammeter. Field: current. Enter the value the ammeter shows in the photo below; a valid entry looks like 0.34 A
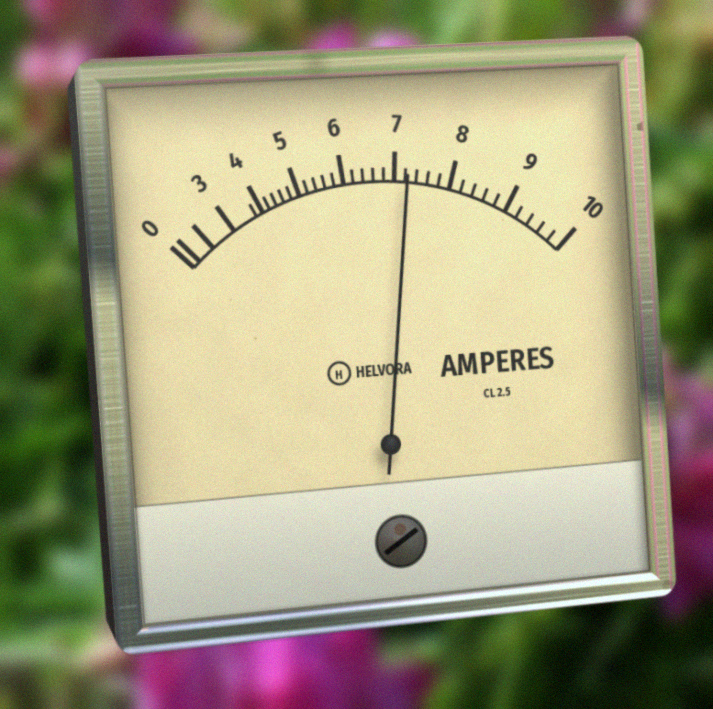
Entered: 7.2 A
